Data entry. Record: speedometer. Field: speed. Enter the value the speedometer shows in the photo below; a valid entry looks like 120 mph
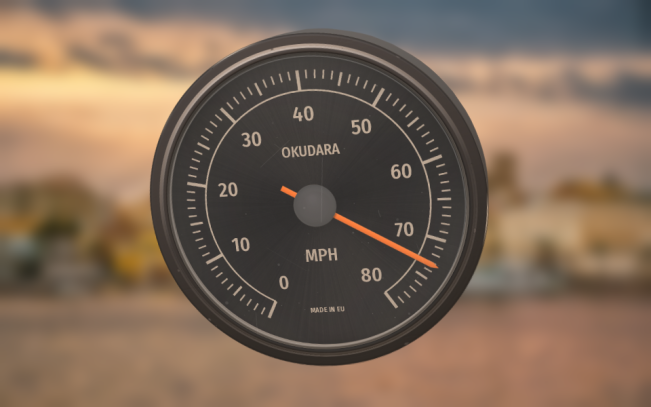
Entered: 73 mph
